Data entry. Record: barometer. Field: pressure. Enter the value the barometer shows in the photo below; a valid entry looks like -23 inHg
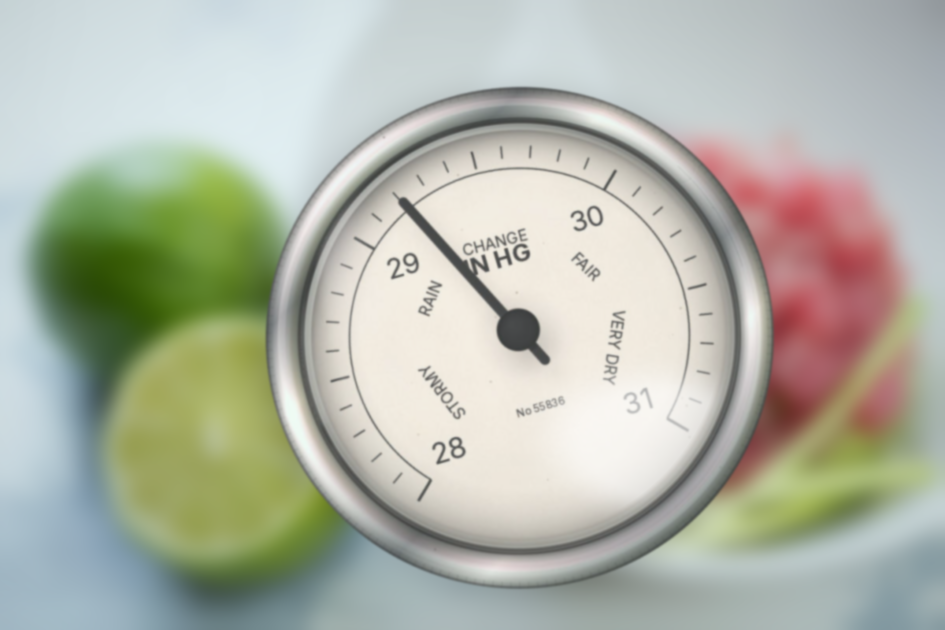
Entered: 29.2 inHg
